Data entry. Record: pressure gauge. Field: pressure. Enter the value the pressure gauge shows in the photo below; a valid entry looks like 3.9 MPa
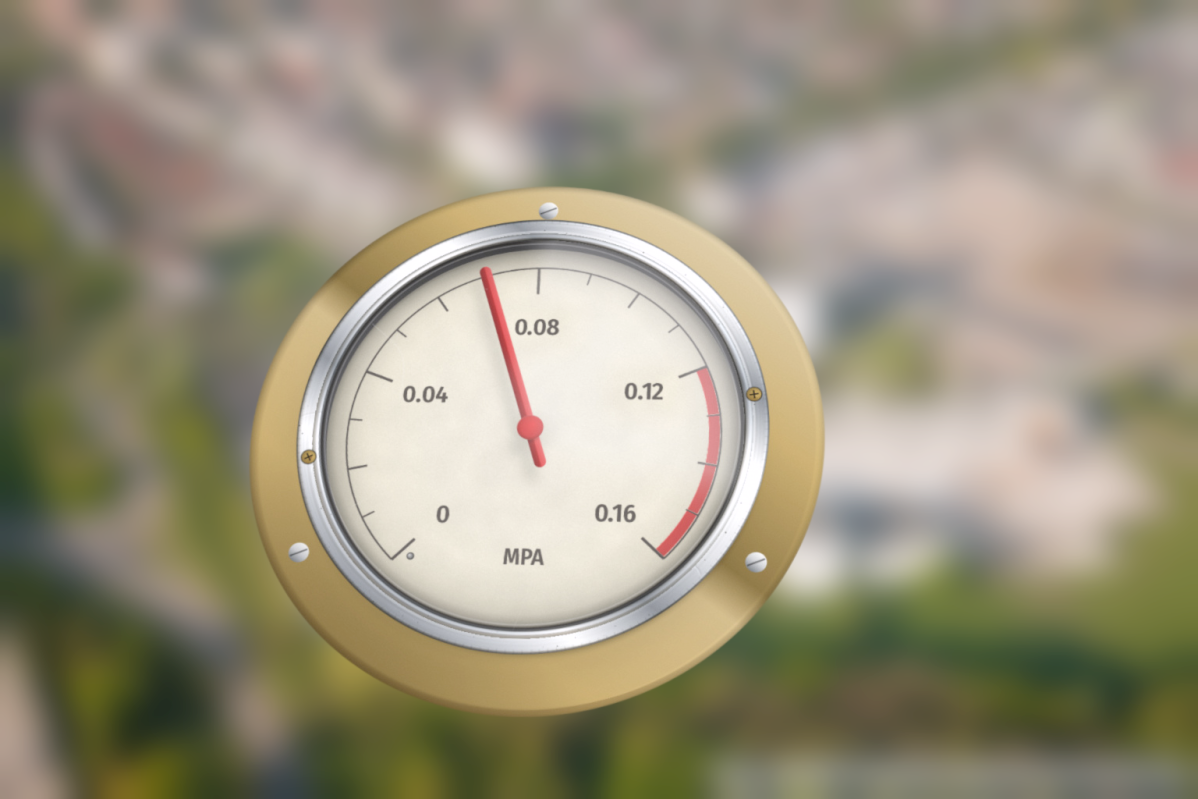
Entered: 0.07 MPa
